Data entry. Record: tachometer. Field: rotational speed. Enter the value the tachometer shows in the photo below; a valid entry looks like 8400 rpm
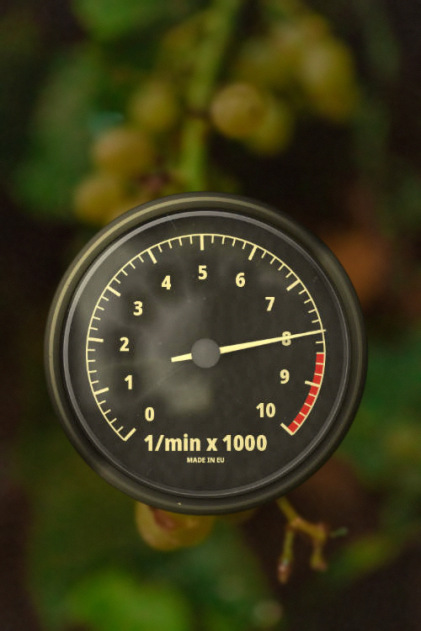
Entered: 8000 rpm
